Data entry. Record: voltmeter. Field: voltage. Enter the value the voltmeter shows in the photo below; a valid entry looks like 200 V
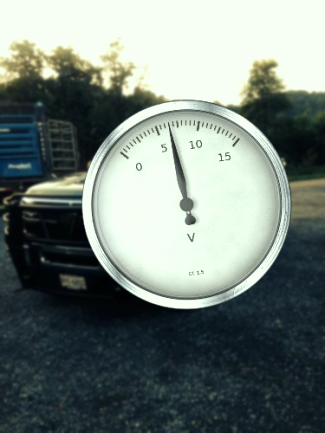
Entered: 6.5 V
